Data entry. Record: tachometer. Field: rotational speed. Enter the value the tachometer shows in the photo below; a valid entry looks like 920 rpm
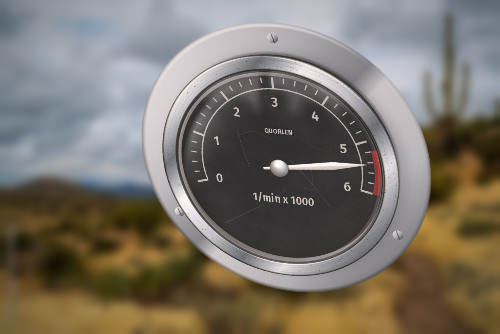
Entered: 5400 rpm
